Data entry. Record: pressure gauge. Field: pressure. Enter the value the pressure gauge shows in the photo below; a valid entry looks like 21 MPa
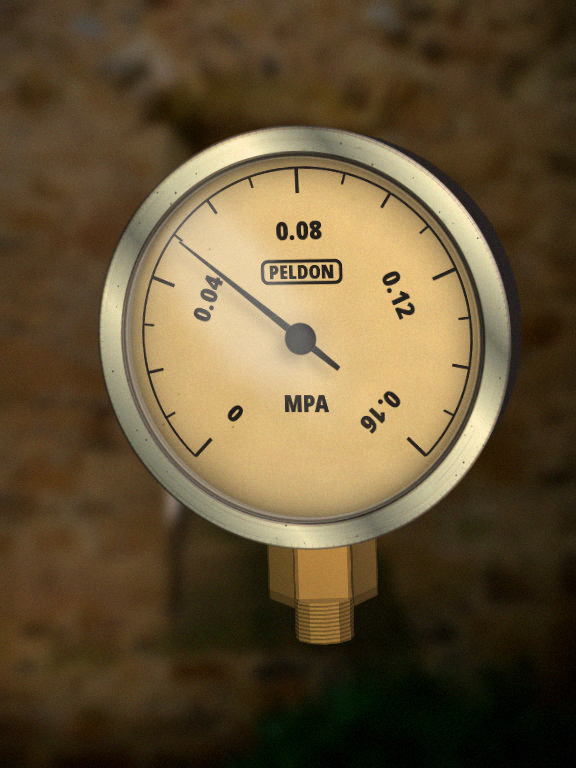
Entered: 0.05 MPa
